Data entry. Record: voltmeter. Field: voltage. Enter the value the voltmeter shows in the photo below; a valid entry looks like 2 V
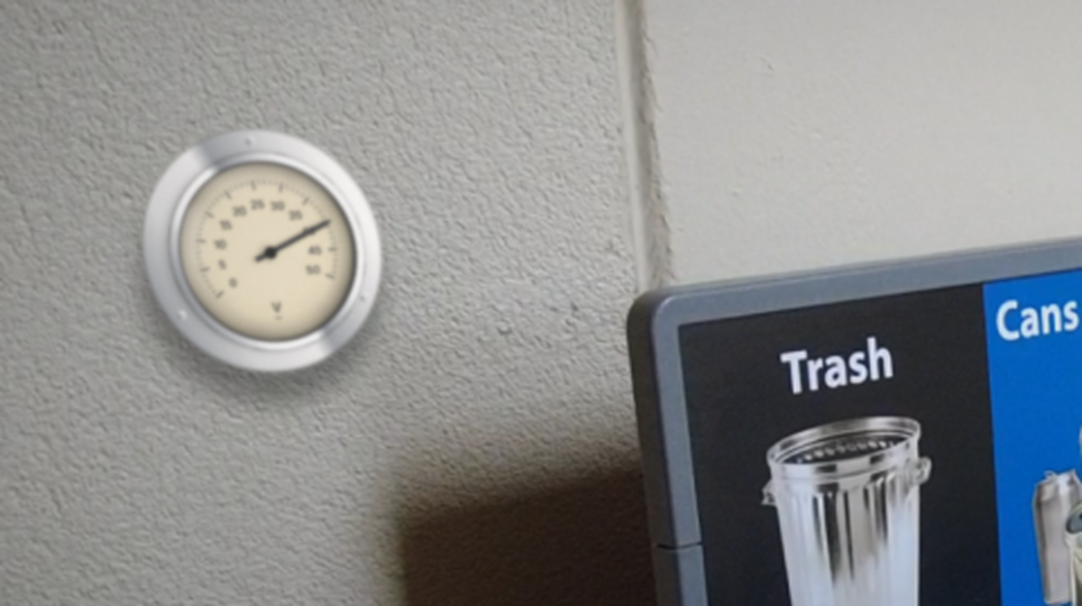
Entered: 40 V
